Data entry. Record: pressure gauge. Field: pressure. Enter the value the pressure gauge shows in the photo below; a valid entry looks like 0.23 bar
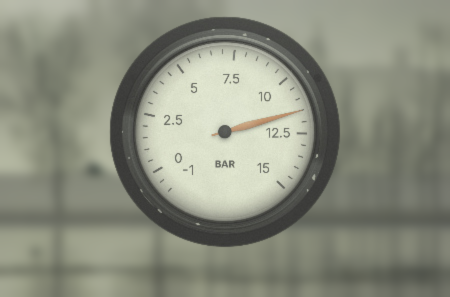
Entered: 11.5 bar
